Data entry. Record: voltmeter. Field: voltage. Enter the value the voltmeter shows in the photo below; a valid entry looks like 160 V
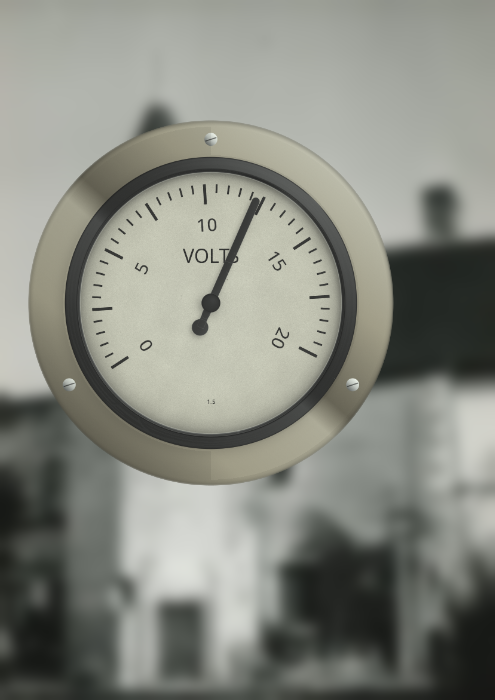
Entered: 12.25 V
